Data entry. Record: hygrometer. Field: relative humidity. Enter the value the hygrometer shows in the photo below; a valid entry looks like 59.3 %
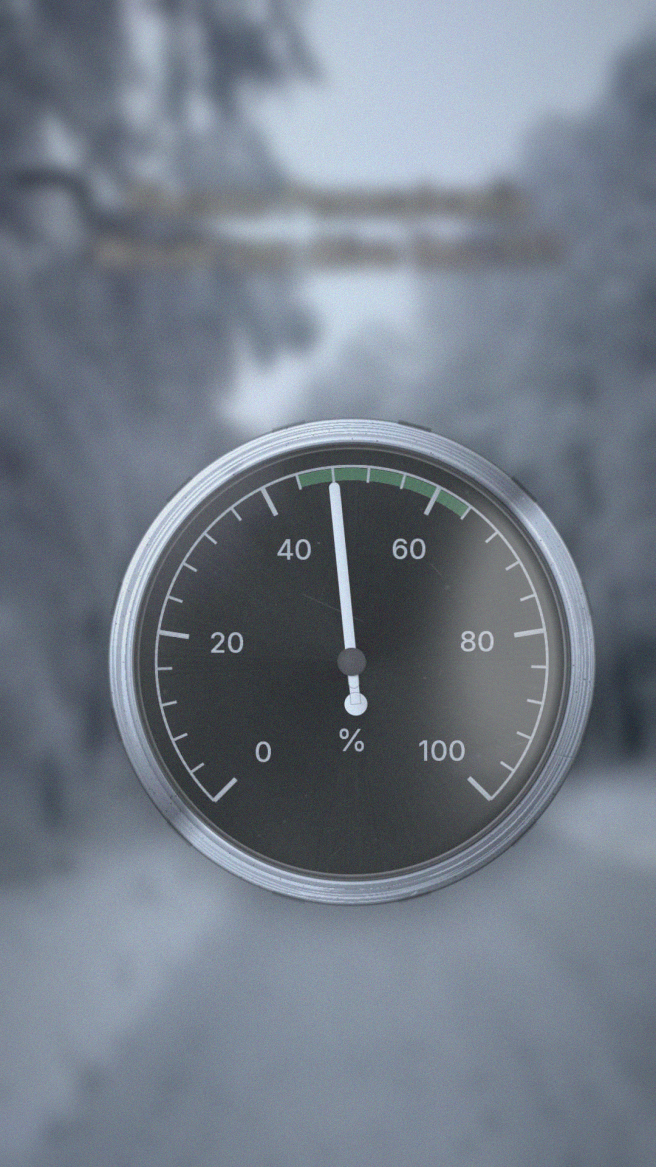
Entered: 48 %
